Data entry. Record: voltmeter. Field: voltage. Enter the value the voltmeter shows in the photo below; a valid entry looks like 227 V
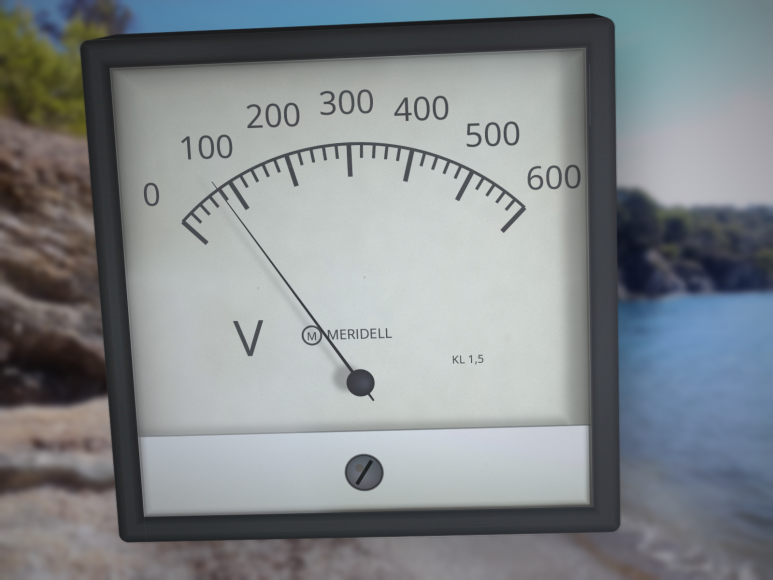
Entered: 80 V
